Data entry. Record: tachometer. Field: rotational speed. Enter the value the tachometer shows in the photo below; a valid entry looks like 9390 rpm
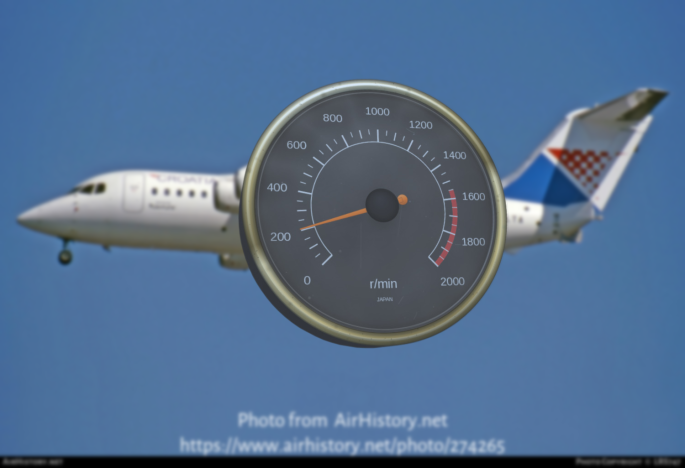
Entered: 200 rpm
